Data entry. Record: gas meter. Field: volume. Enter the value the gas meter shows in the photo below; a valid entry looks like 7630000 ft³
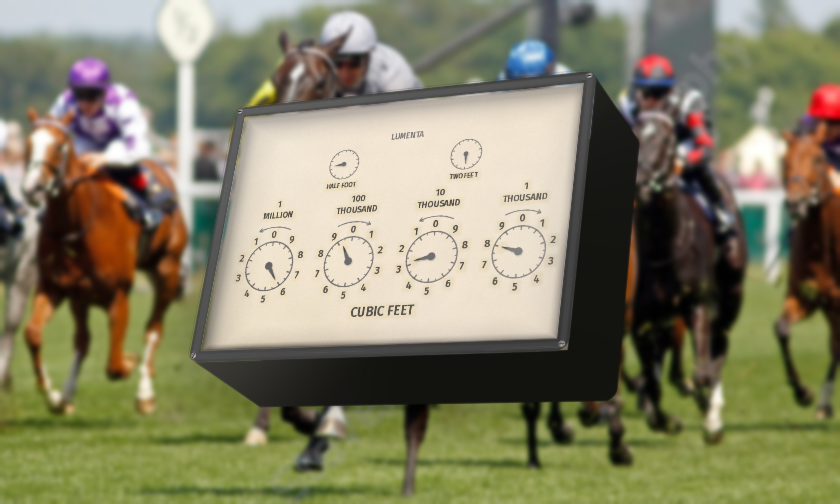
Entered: 592800 ft³
